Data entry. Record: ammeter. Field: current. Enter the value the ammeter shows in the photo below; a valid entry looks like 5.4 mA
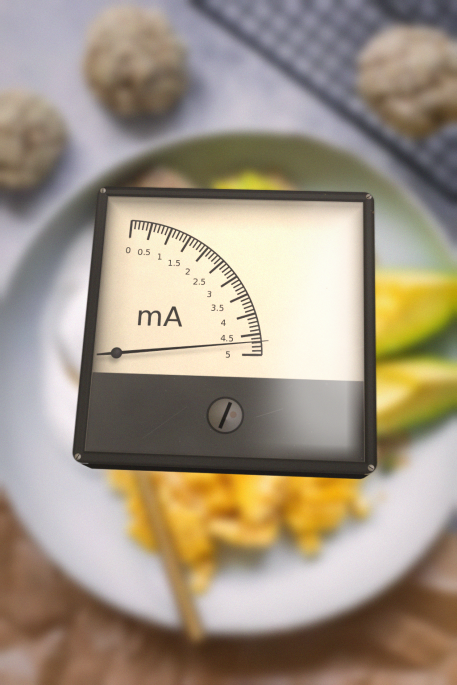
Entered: 4.7 mA
